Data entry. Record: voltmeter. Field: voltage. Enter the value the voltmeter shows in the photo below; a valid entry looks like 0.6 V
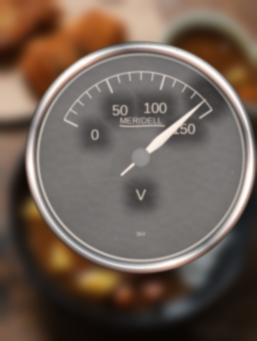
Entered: 140 V
